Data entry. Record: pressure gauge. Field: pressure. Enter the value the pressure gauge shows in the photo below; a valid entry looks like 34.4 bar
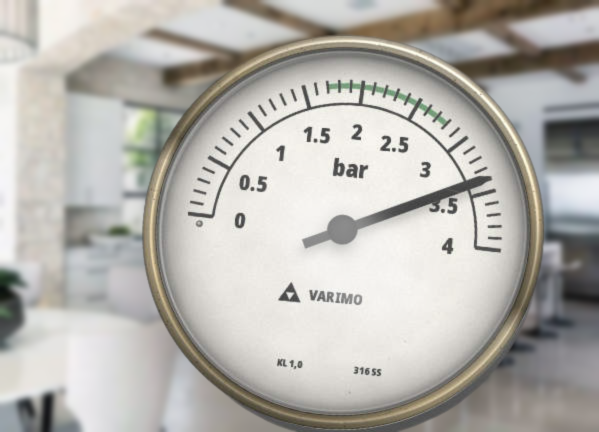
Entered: 3.4 bar
